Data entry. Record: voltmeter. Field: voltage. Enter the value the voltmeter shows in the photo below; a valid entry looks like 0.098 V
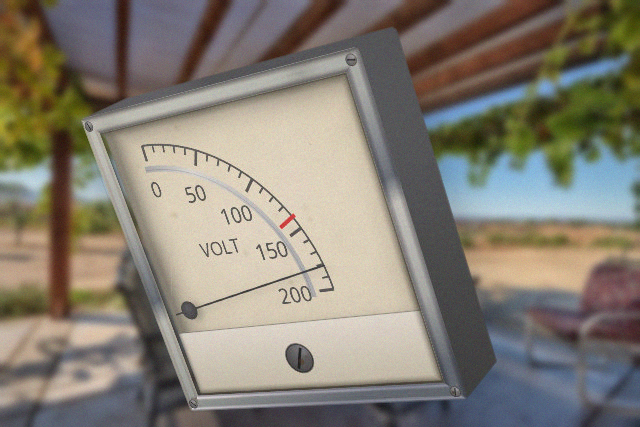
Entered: 180 V
